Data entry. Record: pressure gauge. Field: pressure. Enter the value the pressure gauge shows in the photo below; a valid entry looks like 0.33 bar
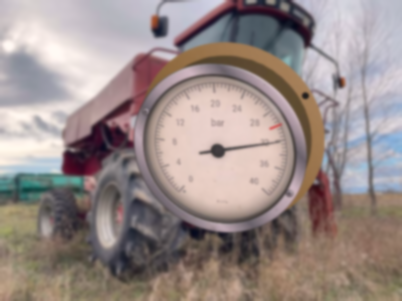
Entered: 32 bar
